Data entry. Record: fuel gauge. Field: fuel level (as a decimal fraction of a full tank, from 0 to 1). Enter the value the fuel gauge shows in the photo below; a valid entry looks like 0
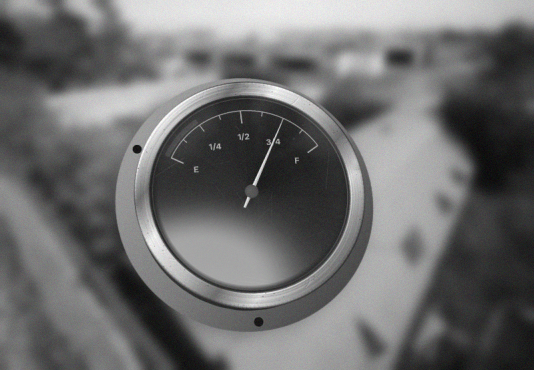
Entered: 0.75
